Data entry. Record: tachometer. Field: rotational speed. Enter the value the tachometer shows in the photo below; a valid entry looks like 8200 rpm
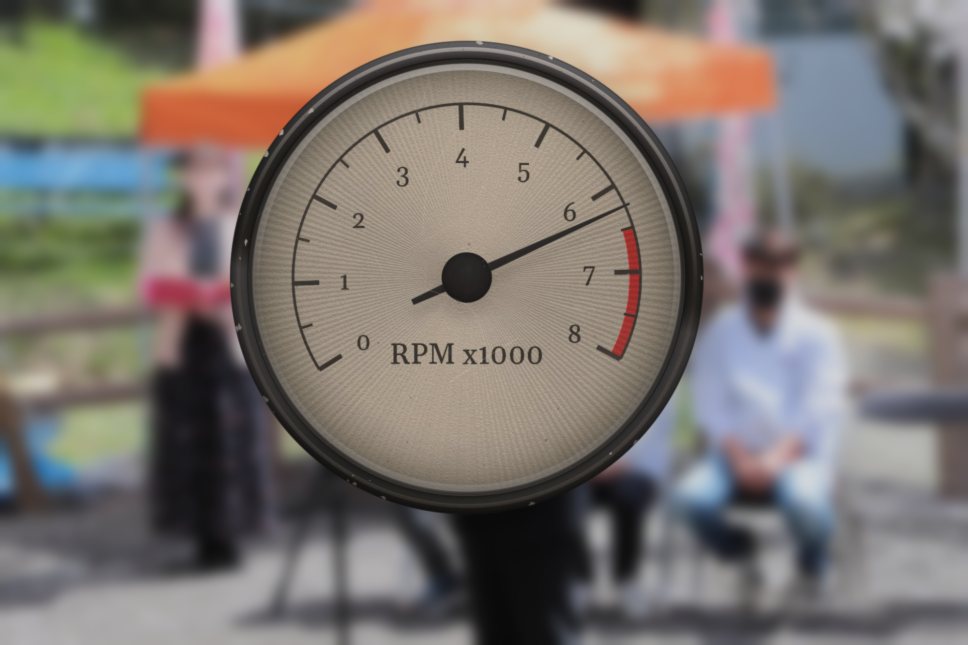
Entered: 6250 rpm
